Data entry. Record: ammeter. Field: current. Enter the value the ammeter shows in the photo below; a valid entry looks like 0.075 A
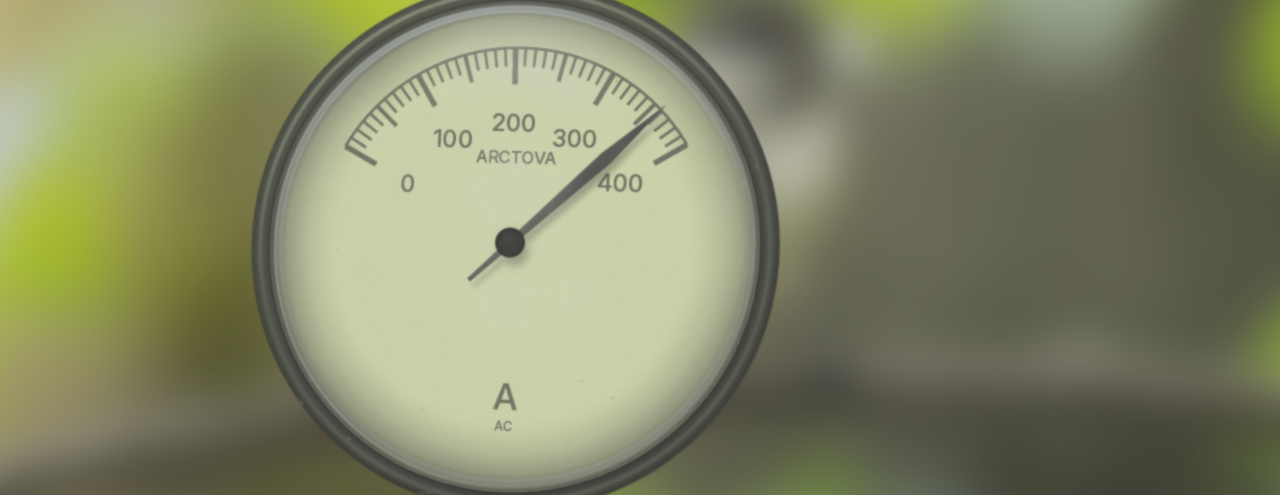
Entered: 360 A
